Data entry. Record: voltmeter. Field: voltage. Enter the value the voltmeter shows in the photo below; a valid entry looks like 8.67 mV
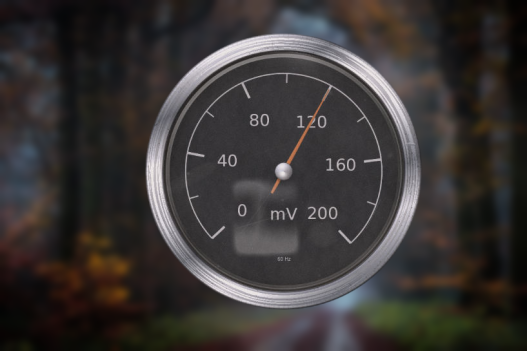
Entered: 120 mV
